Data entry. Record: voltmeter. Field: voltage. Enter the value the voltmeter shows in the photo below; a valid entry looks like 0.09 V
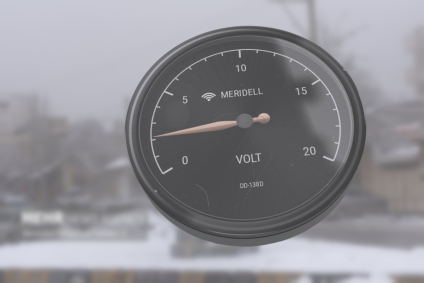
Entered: 2 V
